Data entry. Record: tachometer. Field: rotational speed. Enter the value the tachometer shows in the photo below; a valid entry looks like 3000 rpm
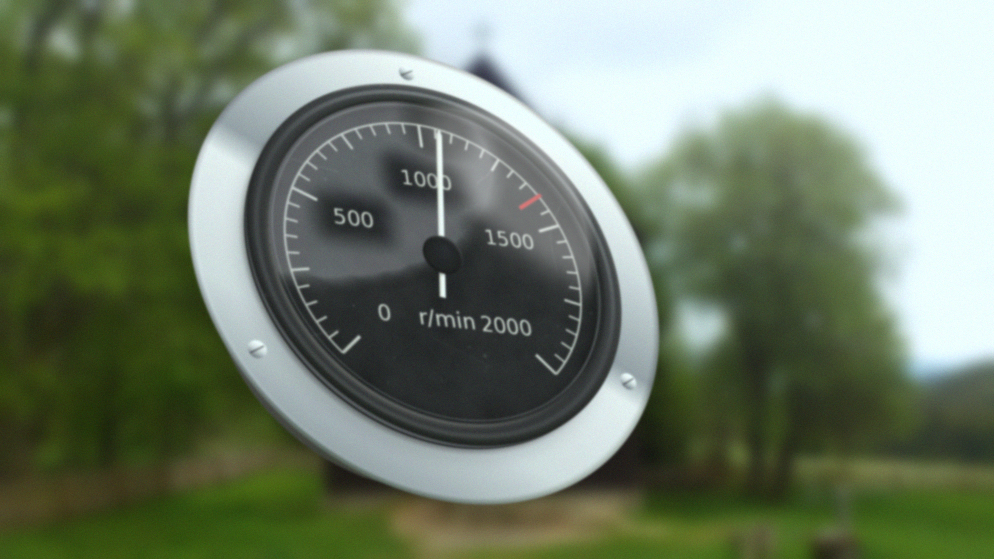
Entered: 1050 rpm
